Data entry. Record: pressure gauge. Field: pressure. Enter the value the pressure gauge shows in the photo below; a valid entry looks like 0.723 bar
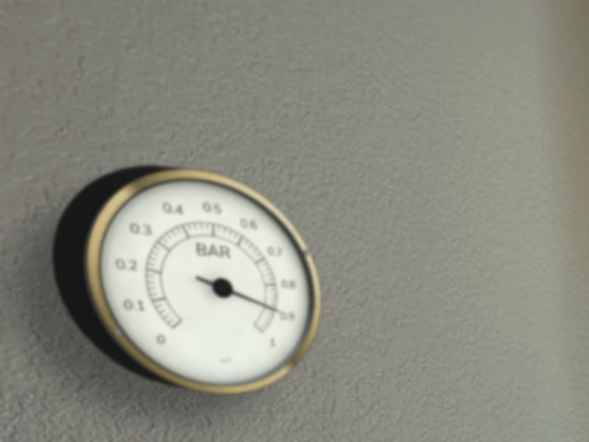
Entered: 0.9 bar
